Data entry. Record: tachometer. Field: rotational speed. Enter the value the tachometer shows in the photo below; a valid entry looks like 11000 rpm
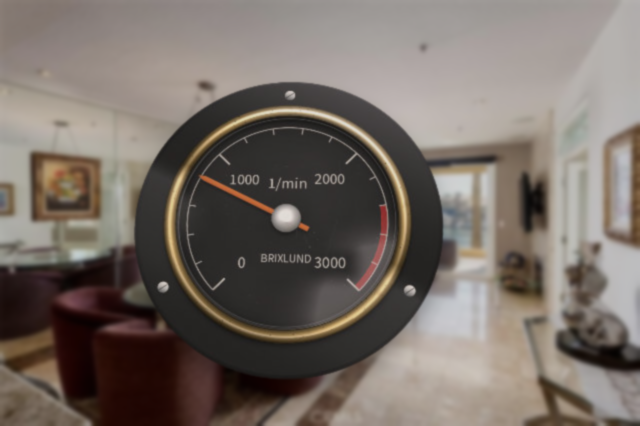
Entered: 800 rpm
